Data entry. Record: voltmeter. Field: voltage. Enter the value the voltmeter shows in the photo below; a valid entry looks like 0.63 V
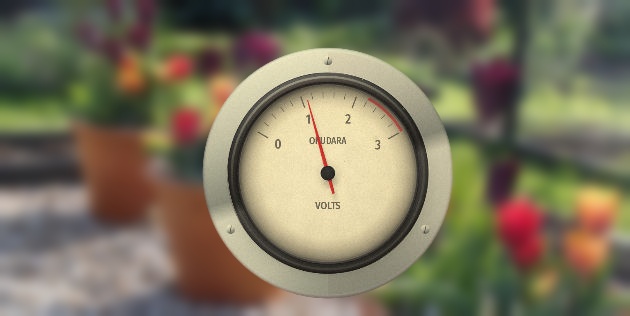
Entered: 1.1 V
